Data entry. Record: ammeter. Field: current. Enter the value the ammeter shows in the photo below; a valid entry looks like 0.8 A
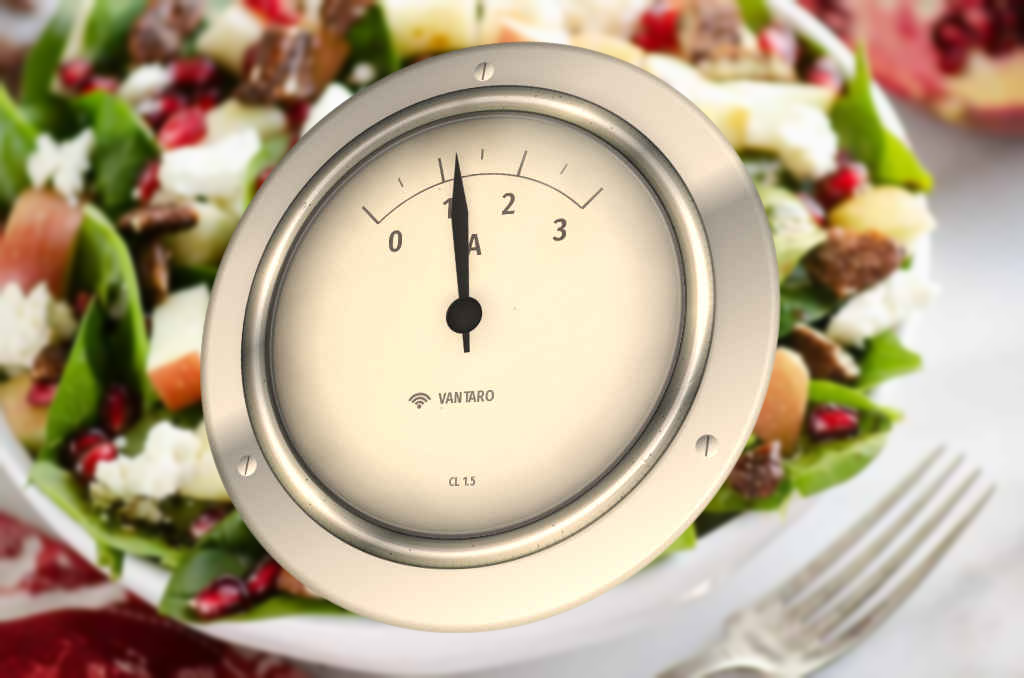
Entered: 1.25 A
